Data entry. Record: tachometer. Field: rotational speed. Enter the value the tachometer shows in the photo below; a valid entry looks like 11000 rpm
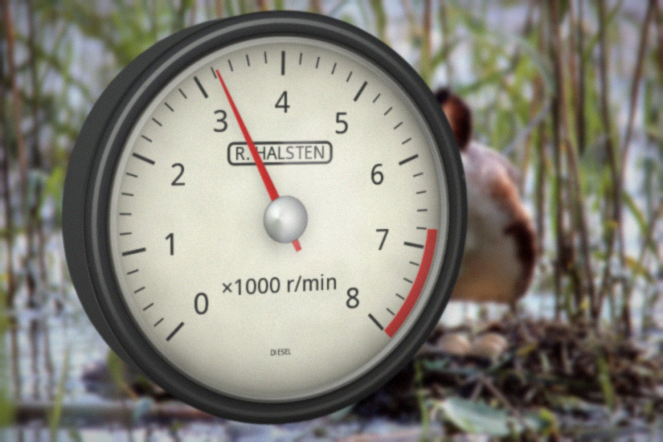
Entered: 3200 rpm
